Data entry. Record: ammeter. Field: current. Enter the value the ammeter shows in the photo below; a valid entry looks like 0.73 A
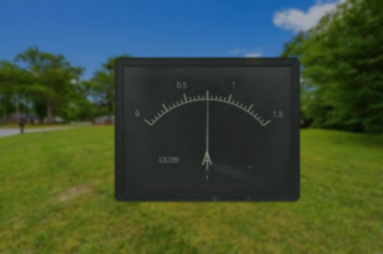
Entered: 0.75 A
